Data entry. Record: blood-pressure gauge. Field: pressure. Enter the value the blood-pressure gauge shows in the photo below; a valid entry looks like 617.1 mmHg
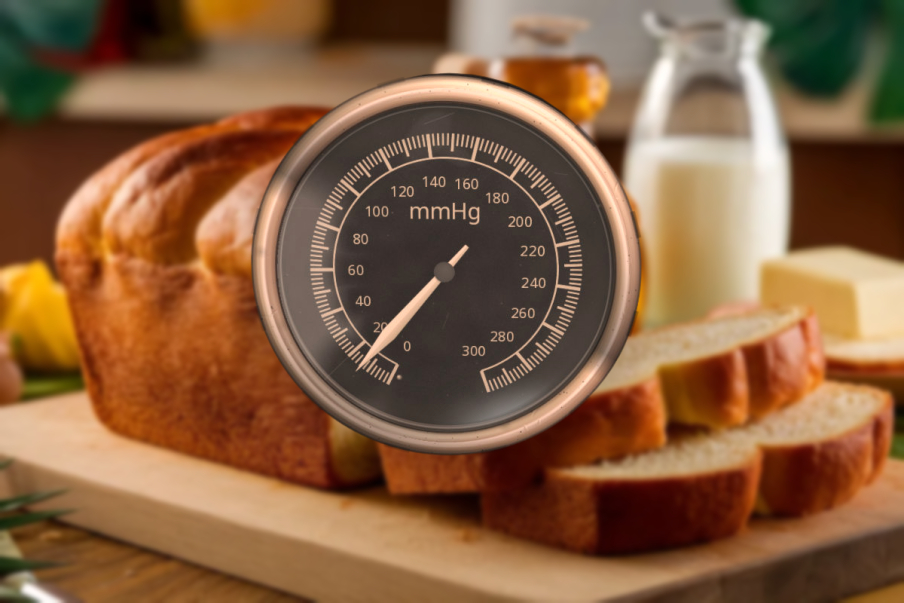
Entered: 14 mmHg
